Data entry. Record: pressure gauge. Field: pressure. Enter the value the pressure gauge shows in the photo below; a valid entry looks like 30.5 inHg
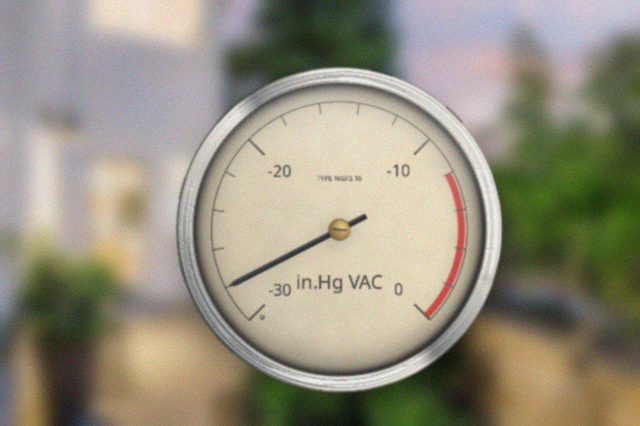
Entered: -28 inHg
